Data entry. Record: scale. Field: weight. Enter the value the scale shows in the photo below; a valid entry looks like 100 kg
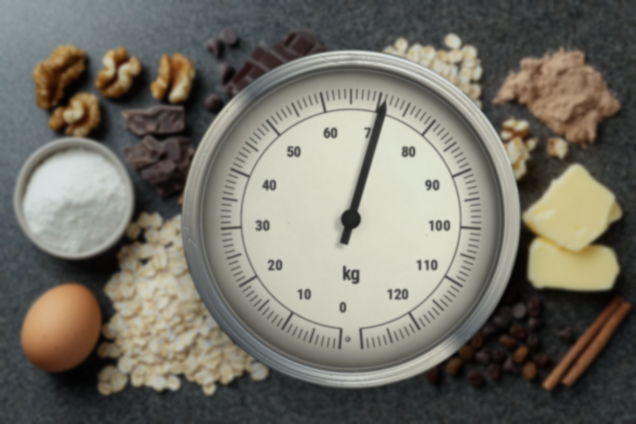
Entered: 71 kg
